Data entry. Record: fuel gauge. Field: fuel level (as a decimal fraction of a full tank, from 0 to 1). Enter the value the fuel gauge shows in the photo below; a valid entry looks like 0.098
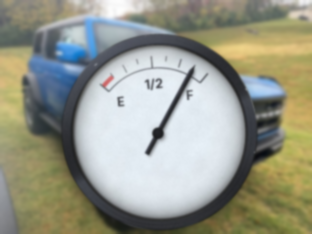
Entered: 0.875
